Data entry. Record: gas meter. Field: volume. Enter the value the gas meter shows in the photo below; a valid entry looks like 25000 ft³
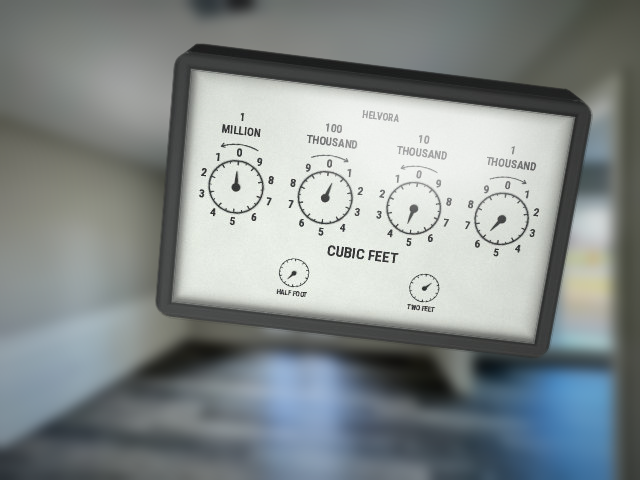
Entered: 4600 ft³
